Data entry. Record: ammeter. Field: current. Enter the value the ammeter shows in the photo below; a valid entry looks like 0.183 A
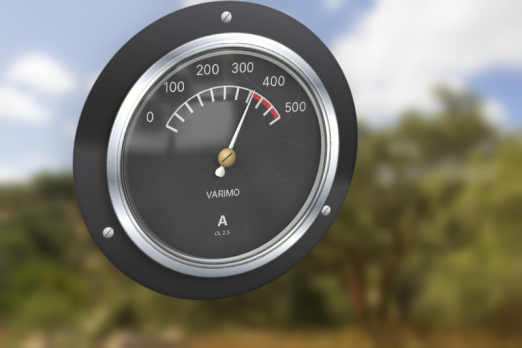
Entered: 350 A
